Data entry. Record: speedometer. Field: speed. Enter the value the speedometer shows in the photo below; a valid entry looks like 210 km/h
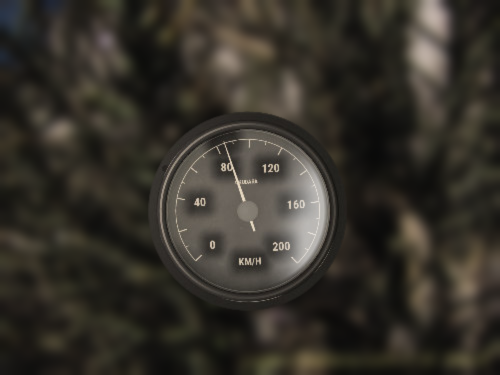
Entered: 85 km/h
